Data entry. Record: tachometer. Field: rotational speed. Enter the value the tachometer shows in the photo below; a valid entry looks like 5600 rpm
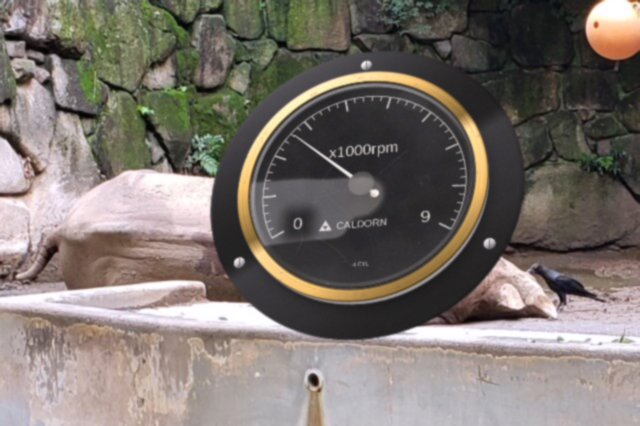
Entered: 2600 rpm
